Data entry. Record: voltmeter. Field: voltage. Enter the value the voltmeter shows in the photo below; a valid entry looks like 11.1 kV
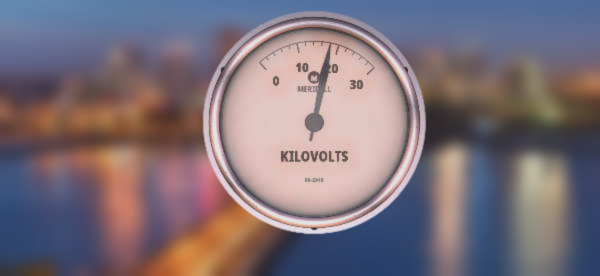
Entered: 18 kV
